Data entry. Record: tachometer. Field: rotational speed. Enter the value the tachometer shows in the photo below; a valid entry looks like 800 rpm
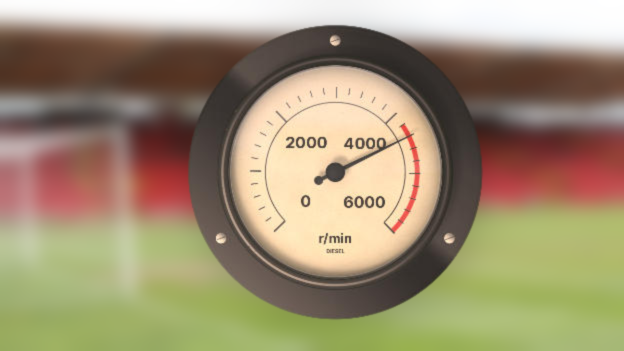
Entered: 4400 rpm
